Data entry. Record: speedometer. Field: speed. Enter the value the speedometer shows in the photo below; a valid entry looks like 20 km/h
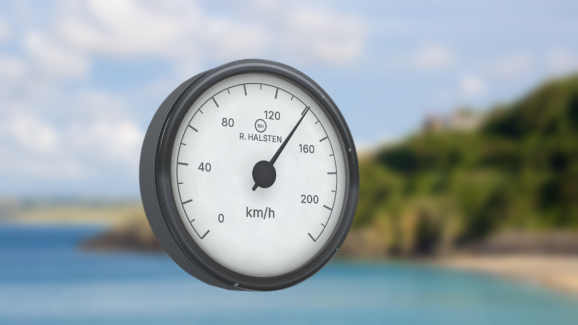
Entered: 140 km/h
